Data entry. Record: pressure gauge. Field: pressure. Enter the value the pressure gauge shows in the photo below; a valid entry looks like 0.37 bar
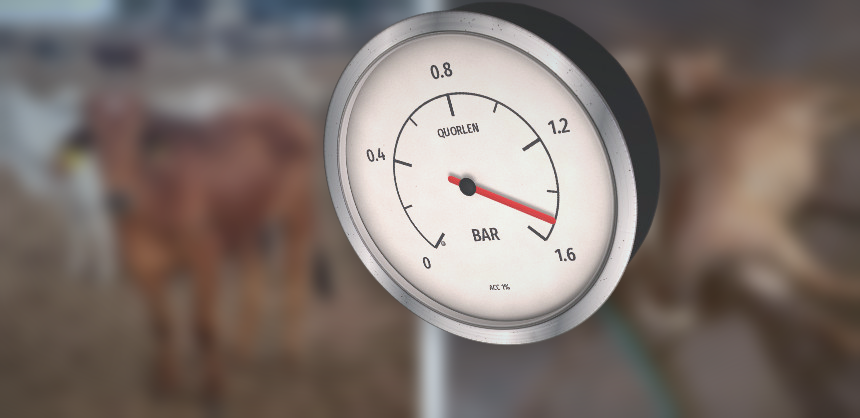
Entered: 1.5 bar
